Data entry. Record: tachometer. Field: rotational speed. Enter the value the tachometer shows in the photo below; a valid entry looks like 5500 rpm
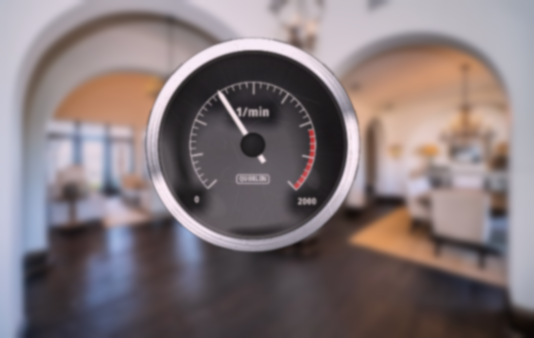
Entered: 750 rpm
